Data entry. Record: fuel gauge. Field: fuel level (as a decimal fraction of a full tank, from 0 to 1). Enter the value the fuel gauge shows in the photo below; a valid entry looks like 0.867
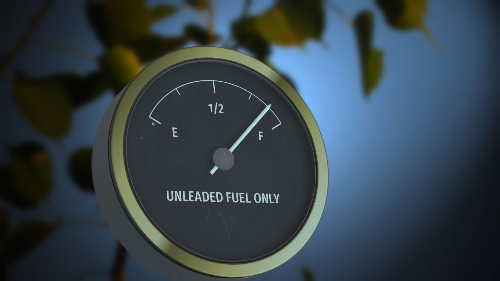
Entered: 0.875
